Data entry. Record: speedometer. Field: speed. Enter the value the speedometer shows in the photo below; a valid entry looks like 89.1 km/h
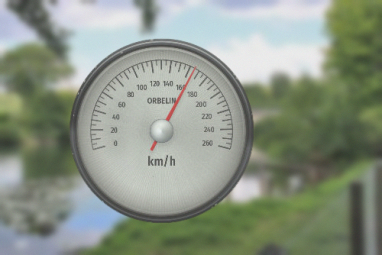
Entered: 165 km/h
